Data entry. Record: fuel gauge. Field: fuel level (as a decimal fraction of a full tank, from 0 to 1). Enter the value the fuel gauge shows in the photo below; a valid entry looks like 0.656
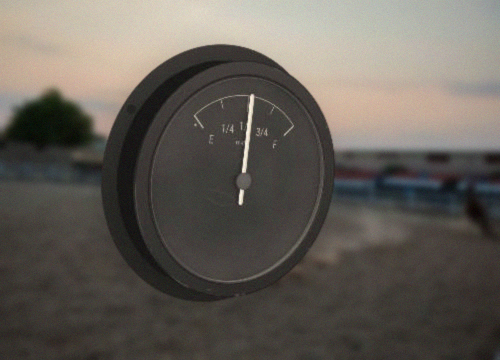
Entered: 0.5
